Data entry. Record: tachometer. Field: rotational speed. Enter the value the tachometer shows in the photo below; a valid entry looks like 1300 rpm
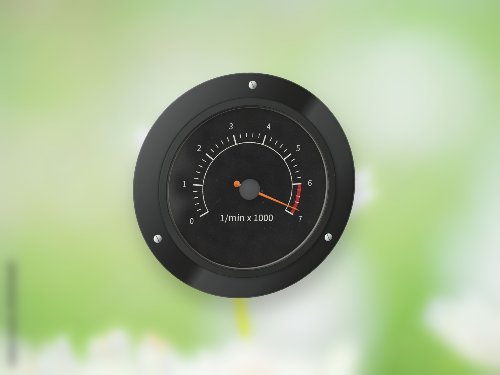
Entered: 6800 rpm
